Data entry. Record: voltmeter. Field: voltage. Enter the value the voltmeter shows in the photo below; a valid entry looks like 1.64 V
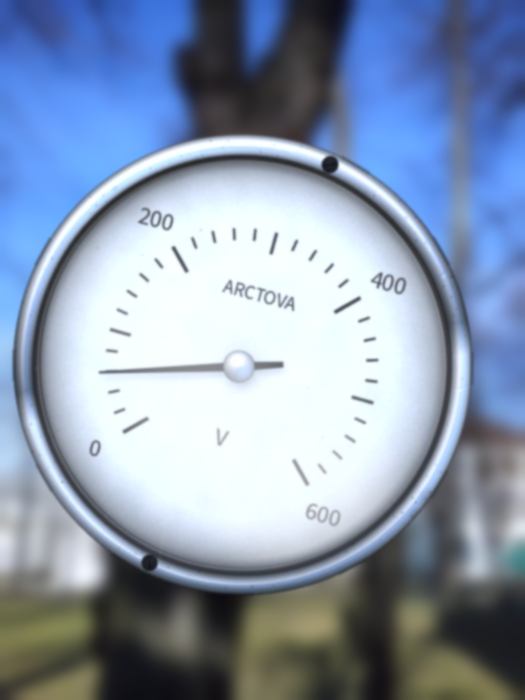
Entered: 60 V
